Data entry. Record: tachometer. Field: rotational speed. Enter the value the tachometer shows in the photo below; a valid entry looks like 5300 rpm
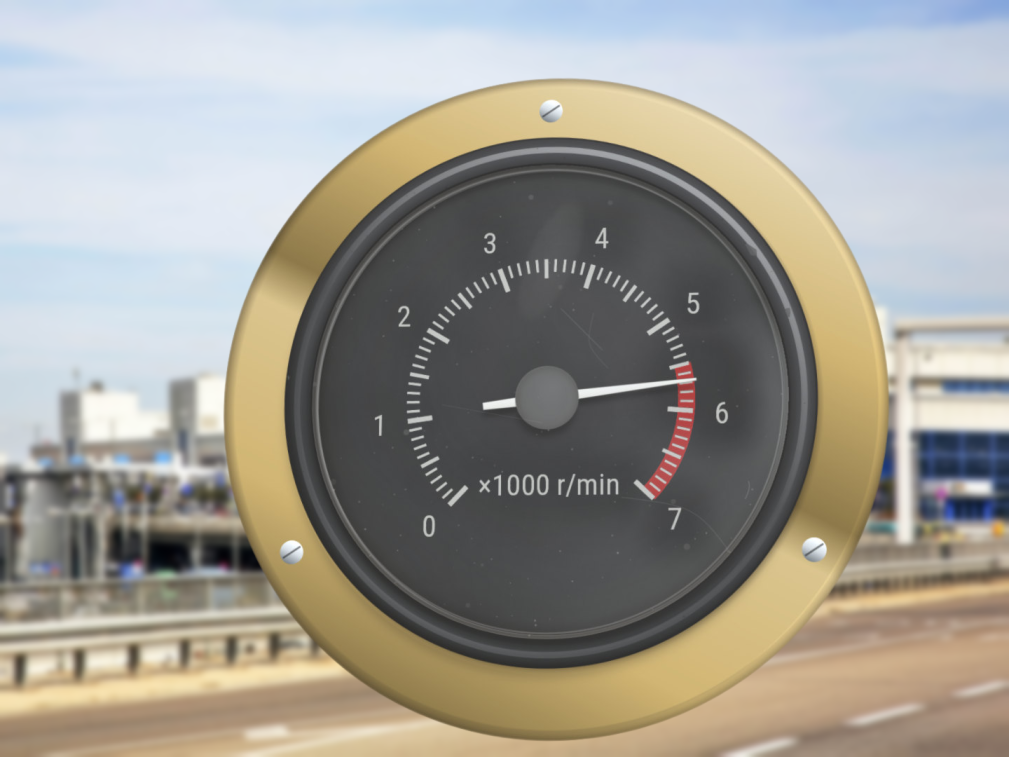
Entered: 5700 rpm
